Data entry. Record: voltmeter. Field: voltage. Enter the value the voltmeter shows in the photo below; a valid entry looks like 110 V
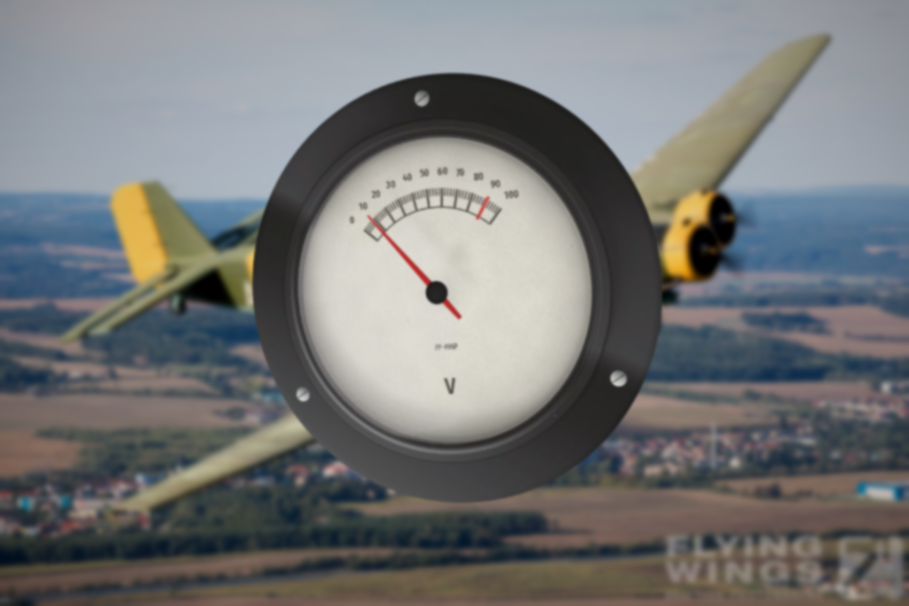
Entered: 10 V
